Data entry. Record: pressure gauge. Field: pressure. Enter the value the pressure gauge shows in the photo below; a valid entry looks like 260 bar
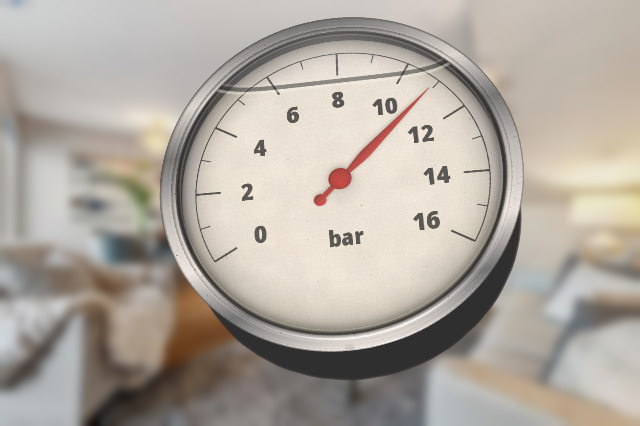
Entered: 11 bar
